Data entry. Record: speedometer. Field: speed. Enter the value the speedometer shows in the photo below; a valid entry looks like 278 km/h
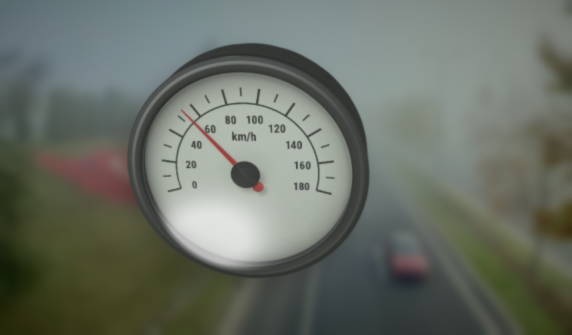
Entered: 55 km/h
